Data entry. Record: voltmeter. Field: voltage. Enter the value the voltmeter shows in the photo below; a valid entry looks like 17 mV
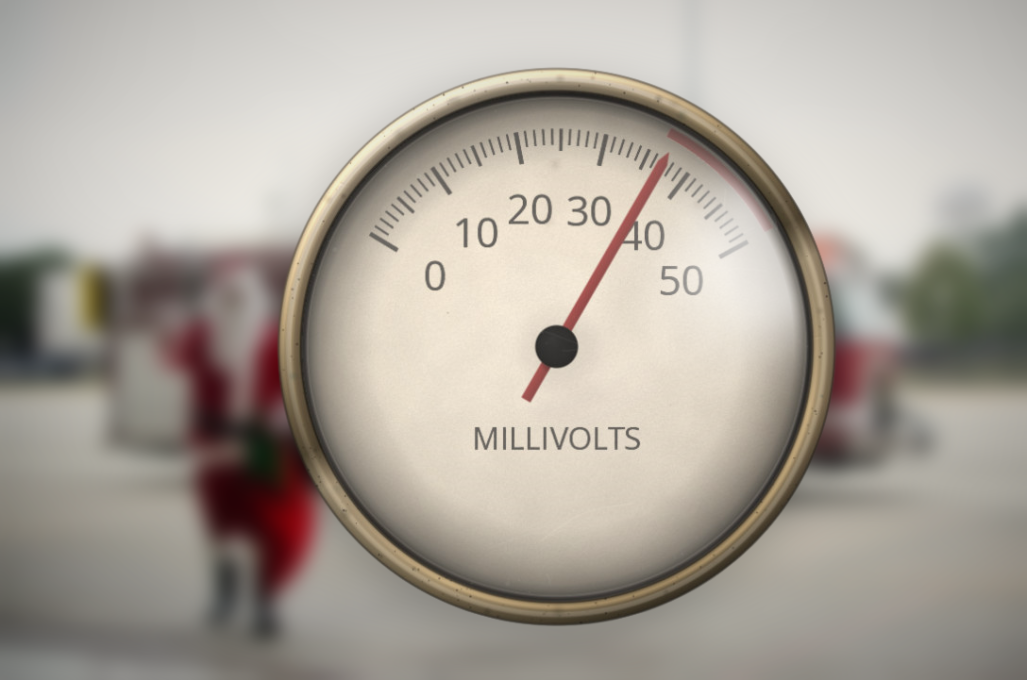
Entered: 37 mV
